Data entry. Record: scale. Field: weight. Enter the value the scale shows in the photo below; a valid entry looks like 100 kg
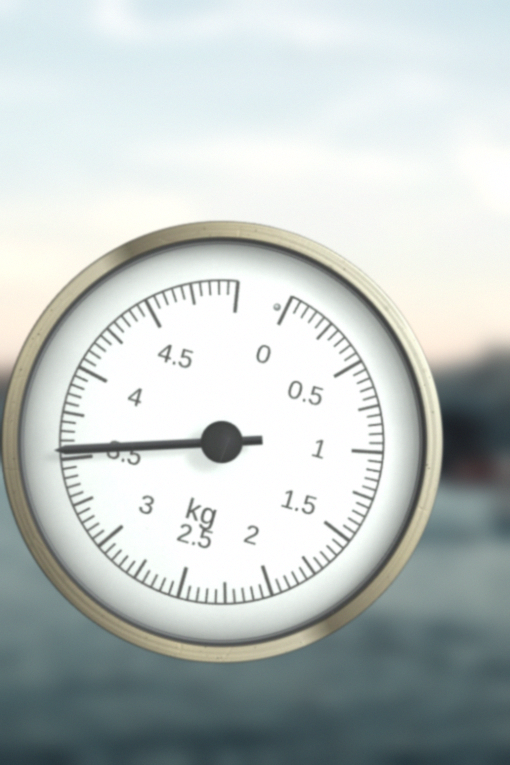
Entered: 3.55 kg
